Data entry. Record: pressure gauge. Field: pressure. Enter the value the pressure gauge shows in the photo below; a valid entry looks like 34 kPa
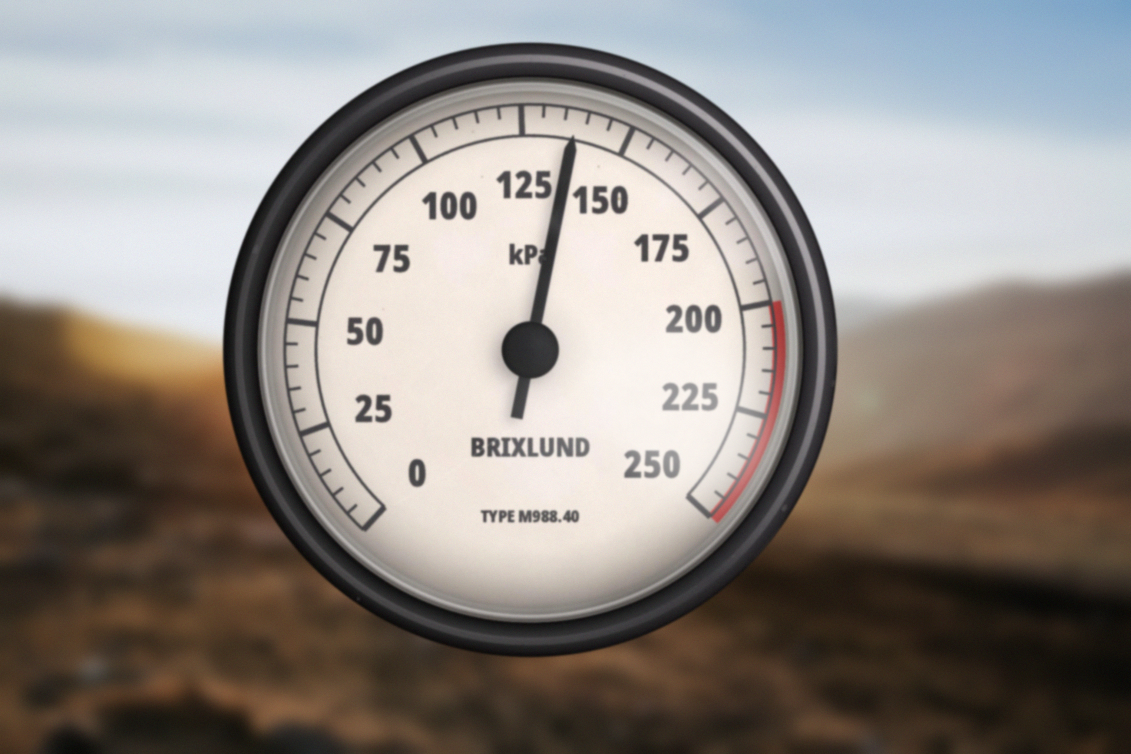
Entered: 137.5 kPa
